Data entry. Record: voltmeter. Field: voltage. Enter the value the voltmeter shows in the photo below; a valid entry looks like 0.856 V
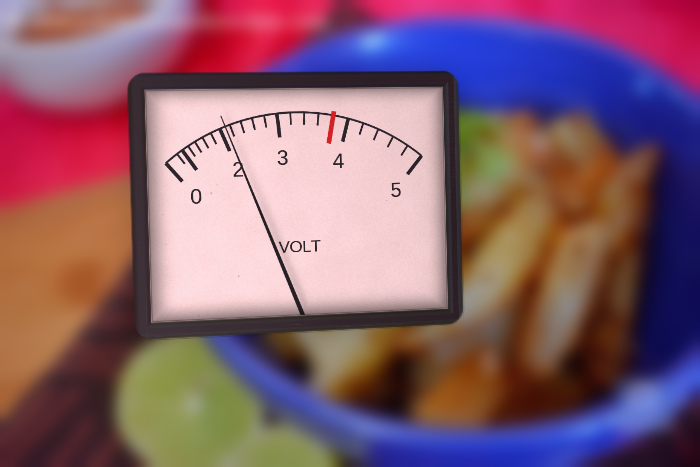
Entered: 2.1 V
